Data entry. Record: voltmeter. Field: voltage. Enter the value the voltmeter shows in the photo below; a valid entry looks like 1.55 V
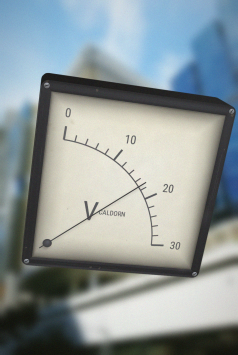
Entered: 17 V
